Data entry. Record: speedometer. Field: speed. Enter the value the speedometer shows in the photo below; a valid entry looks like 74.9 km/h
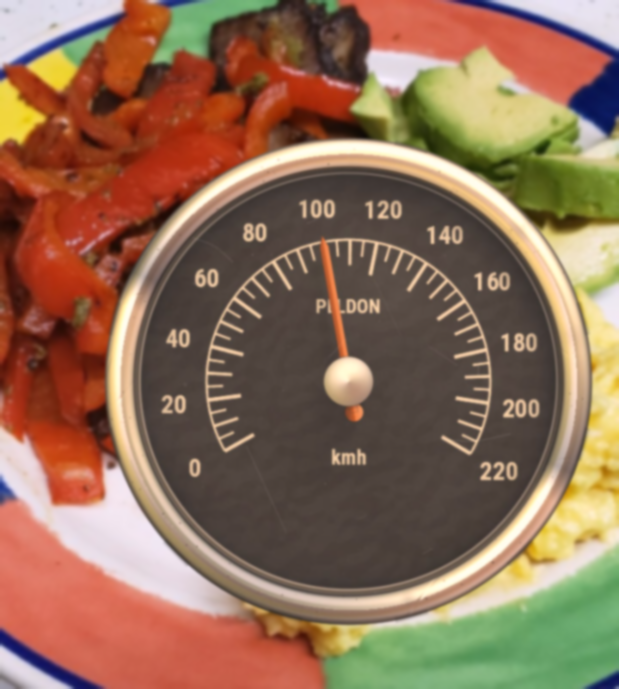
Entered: 100 km/h
